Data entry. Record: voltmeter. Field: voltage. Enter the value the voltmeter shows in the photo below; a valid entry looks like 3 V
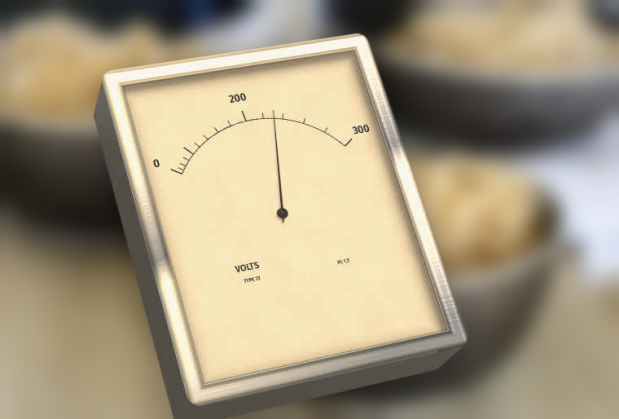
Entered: 230 V
